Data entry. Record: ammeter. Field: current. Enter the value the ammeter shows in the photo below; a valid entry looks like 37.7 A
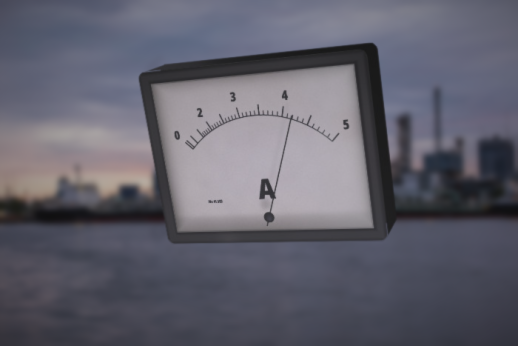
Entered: 4.2 A
